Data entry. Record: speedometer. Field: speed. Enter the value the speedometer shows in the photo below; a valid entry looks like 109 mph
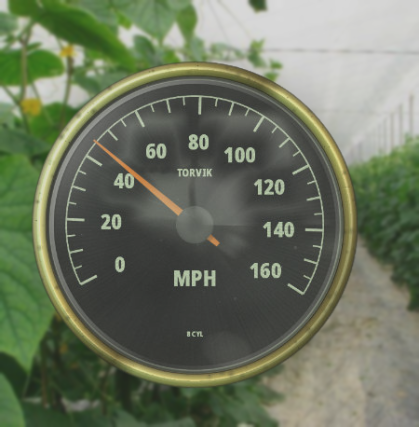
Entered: 45 mph
